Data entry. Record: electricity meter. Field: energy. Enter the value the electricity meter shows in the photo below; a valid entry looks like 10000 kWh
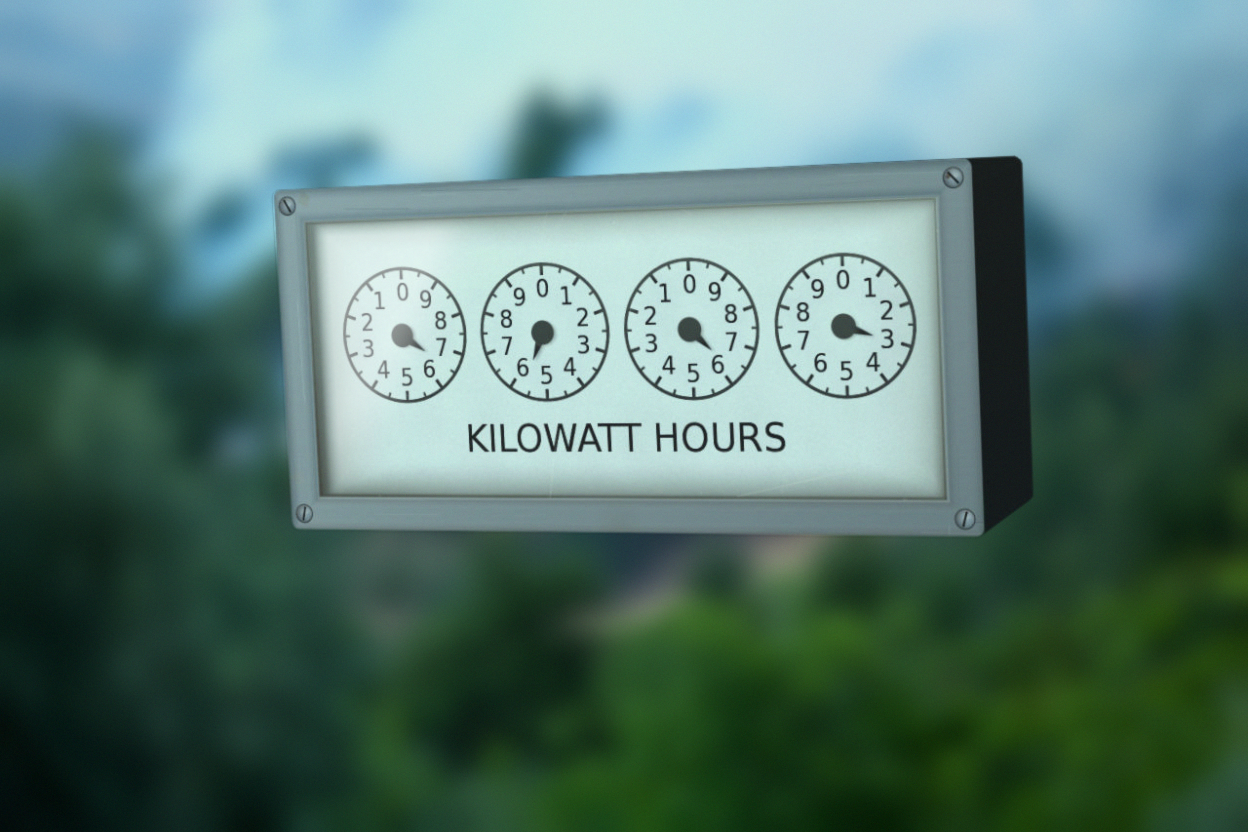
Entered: 6563 kWh
